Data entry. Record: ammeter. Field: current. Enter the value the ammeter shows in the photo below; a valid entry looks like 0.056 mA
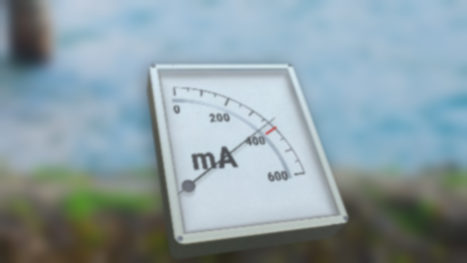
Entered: 375 mA
